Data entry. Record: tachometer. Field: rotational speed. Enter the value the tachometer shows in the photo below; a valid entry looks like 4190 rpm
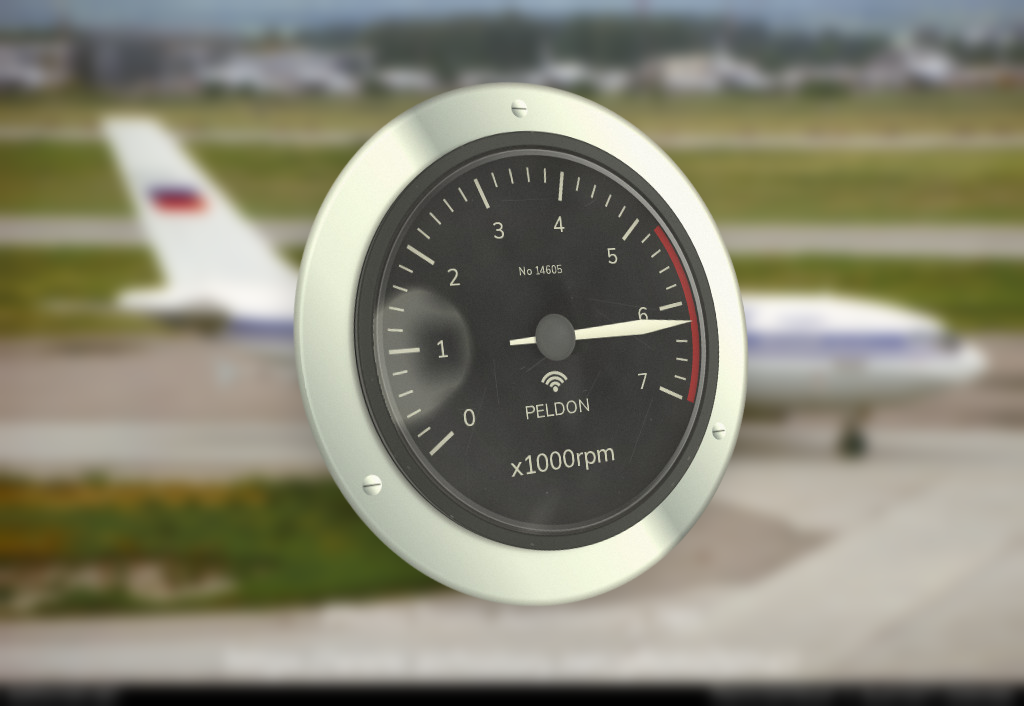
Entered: 6200 rpm
